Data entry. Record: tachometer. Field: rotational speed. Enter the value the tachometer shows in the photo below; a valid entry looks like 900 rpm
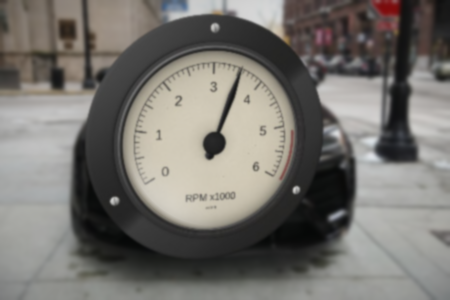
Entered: 3500 rpm
